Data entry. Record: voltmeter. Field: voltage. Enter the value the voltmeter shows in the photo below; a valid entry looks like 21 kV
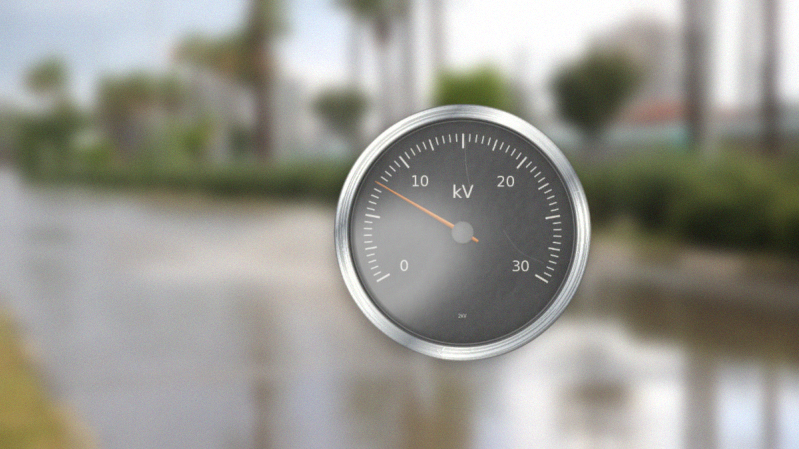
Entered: 7.5 kV
